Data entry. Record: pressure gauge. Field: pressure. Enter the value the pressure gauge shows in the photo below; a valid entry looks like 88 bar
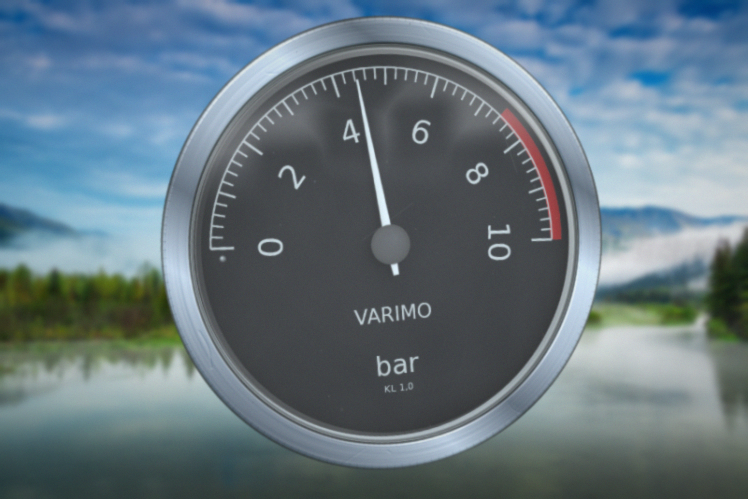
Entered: 4.4 bar
